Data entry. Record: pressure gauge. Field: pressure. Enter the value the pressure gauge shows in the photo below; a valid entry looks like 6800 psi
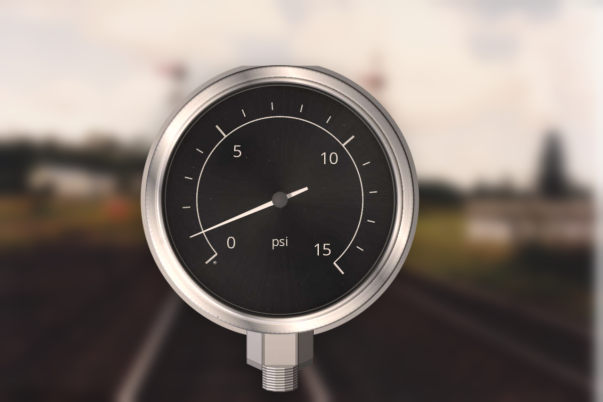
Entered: 1 psi
